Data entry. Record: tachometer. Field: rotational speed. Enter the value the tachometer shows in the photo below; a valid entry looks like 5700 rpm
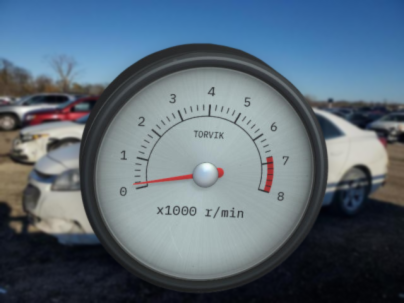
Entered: 200 rpm
